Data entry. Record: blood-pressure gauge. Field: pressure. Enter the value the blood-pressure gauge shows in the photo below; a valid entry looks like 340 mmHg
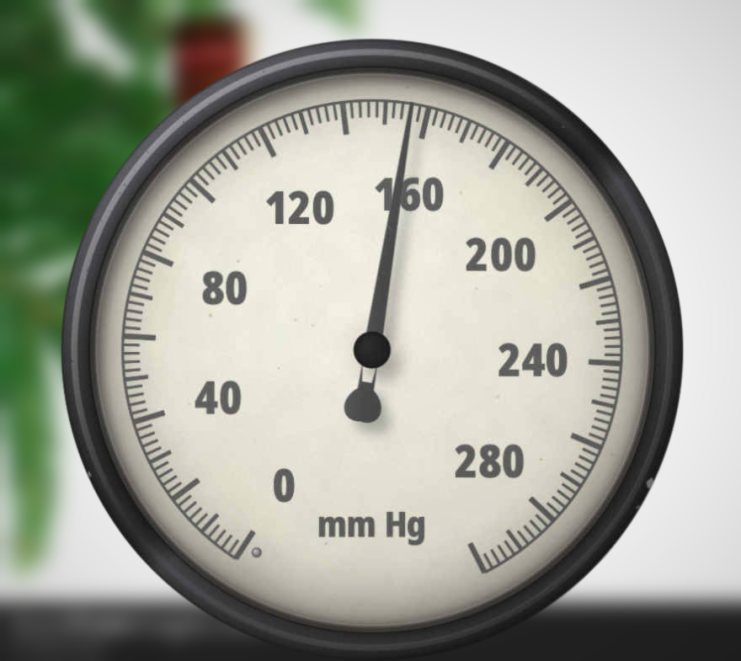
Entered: 156 mmHg
